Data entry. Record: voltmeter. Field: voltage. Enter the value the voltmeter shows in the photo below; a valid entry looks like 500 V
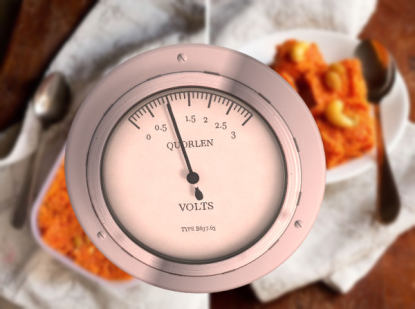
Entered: 1 V
